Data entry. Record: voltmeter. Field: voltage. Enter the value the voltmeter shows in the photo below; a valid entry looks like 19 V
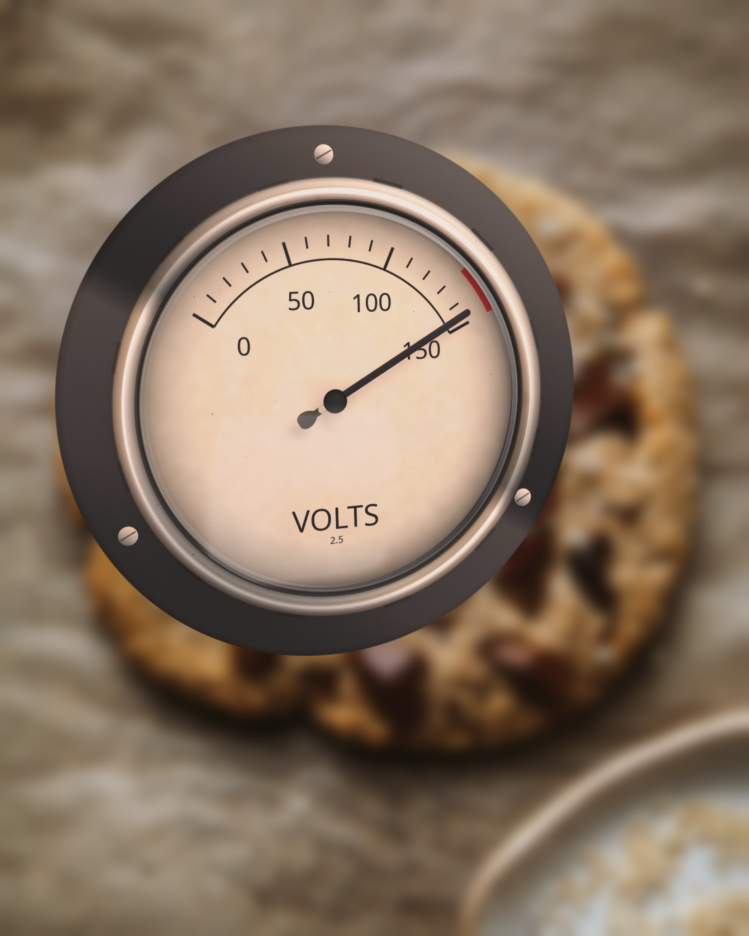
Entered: 145 V
